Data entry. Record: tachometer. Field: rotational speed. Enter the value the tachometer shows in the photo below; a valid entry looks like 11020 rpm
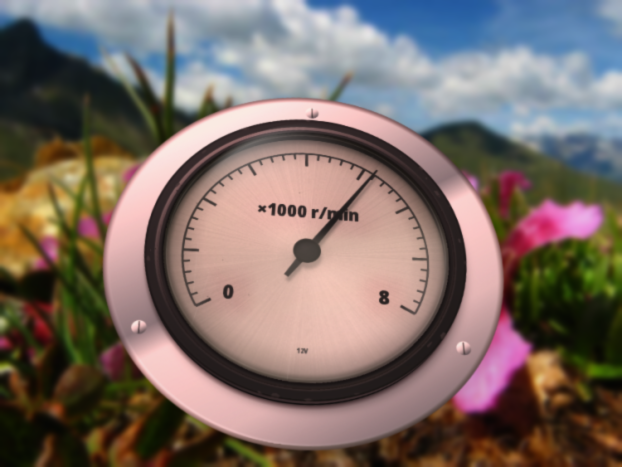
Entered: 5200 rpm
